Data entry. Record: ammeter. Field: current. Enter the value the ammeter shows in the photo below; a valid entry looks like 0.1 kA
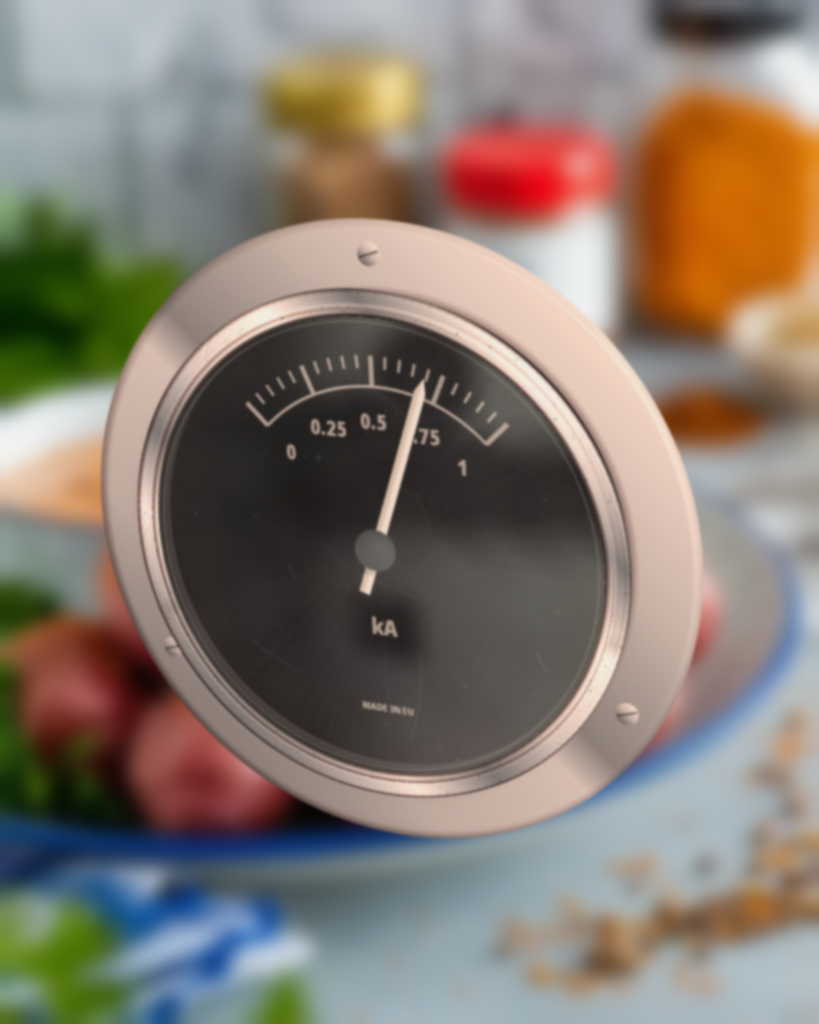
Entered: 0.7 kA
